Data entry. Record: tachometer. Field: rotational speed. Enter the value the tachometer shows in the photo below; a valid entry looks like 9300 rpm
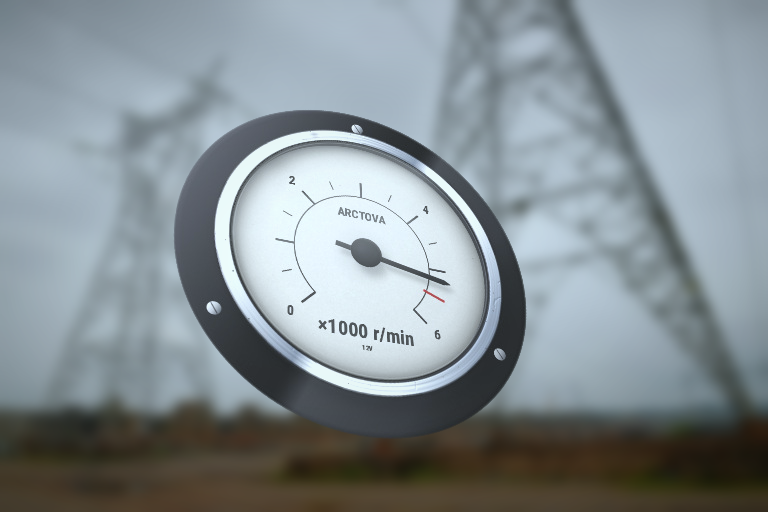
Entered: 5250 rpm
